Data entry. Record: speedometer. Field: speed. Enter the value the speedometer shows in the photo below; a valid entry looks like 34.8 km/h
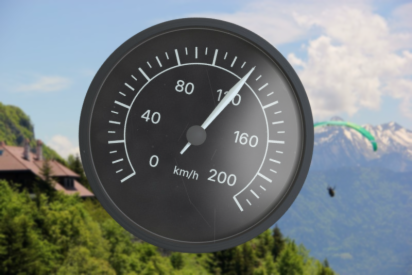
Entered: 120 km/h
